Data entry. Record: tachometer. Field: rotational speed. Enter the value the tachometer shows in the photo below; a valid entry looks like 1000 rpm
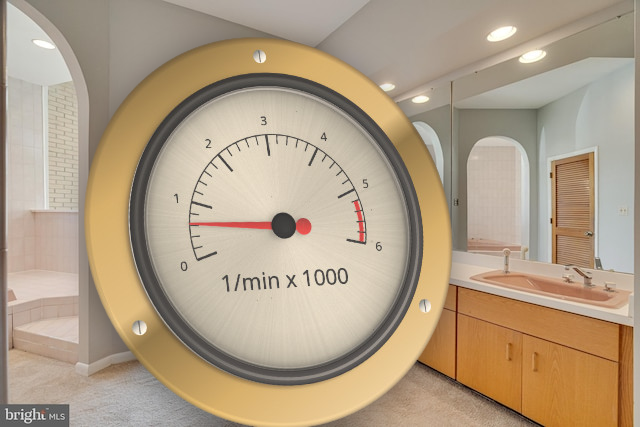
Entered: 600 rpm
